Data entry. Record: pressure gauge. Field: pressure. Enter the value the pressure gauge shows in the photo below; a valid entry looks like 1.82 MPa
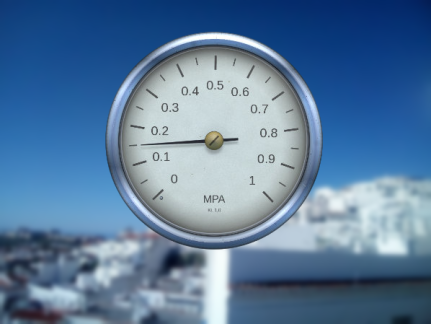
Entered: 0.15 MPa
